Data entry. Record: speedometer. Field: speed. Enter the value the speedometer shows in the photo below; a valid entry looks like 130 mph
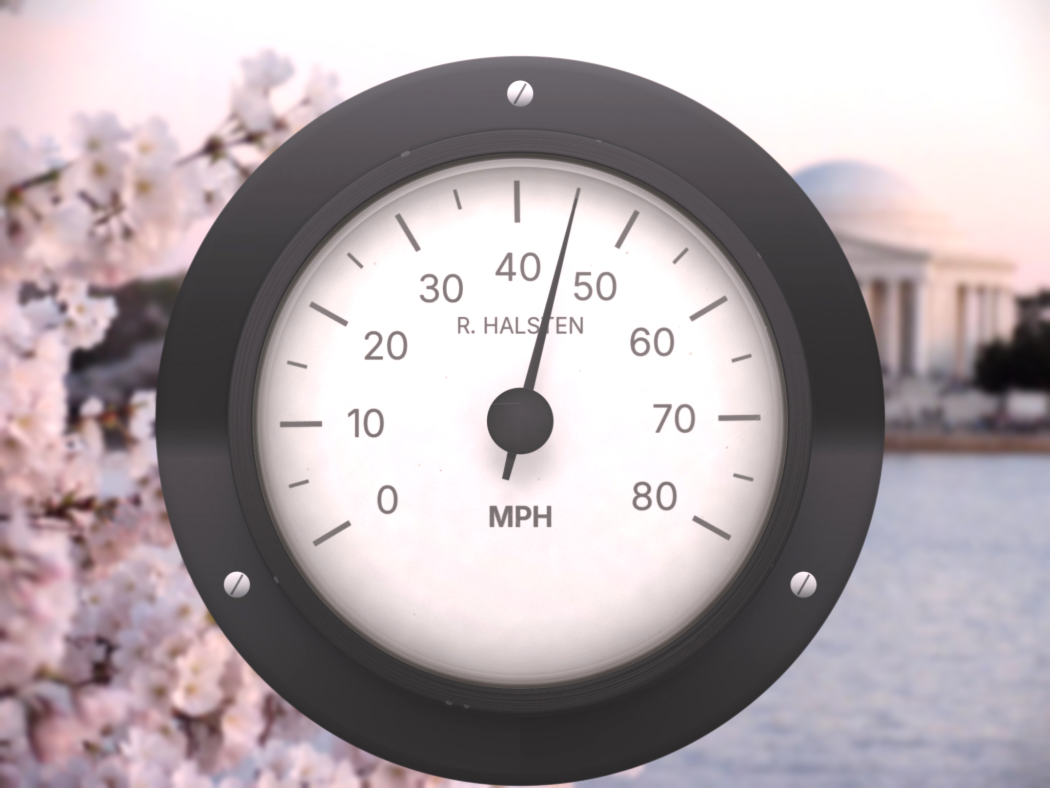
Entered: 45 mph
